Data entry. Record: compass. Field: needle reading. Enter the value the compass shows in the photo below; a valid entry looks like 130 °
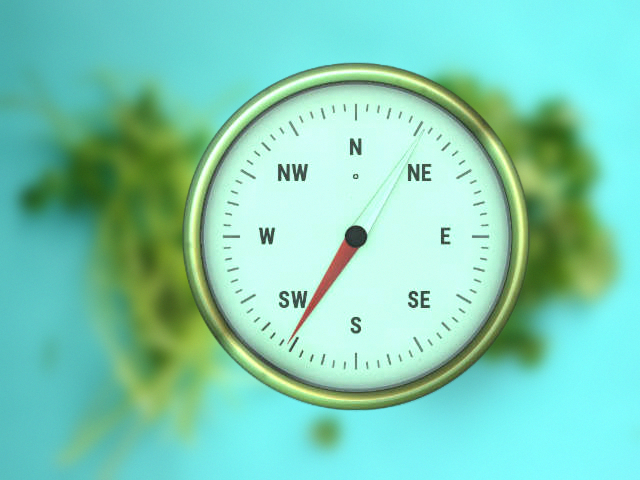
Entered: 212.5 °
